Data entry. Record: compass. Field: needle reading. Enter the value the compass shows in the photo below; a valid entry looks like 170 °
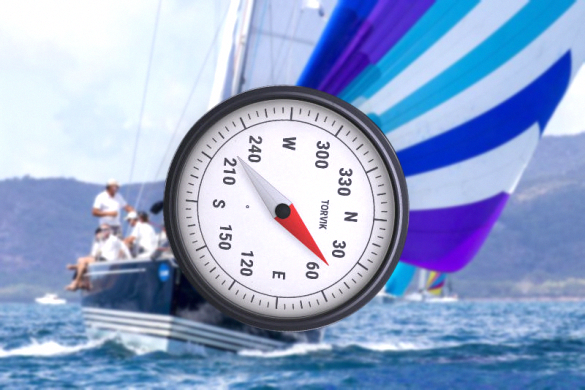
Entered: 45 °
